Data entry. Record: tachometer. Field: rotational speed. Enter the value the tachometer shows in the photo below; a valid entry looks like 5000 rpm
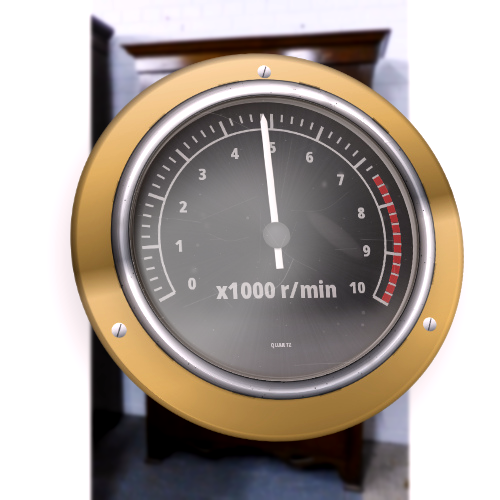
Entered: 4800 rpm
